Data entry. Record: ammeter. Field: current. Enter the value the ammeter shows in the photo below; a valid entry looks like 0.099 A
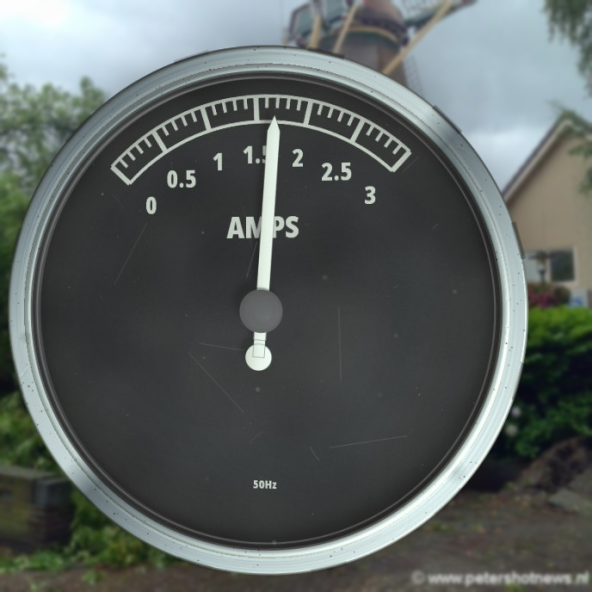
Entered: 1.7 A
